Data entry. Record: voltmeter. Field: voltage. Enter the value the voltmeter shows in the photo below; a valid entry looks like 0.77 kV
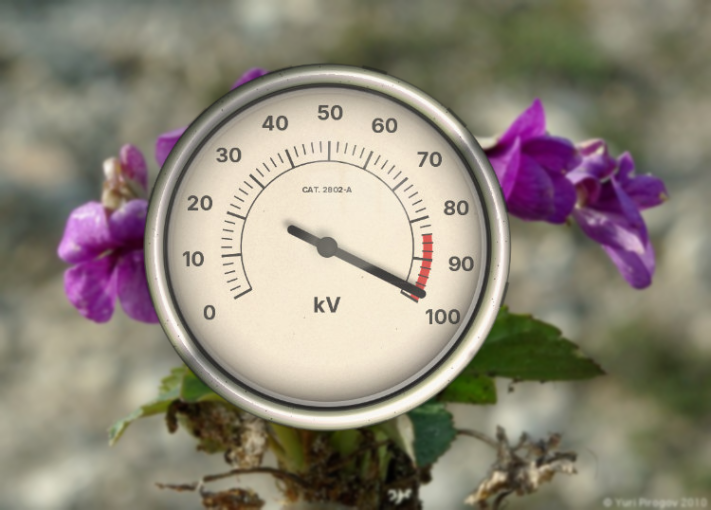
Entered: 98 kV
